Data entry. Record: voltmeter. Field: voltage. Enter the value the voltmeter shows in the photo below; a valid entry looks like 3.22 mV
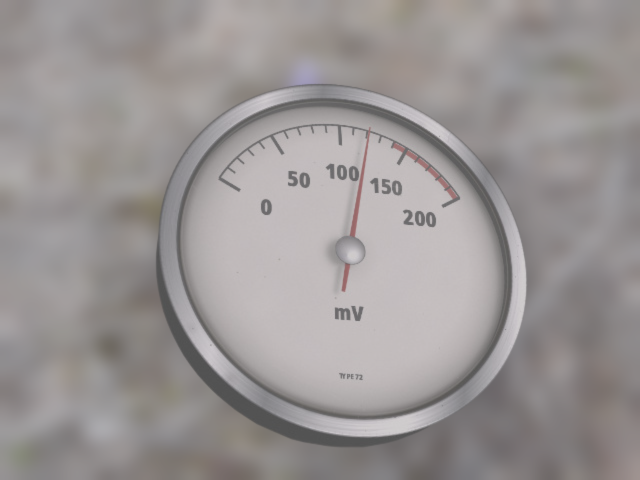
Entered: 120 mV
